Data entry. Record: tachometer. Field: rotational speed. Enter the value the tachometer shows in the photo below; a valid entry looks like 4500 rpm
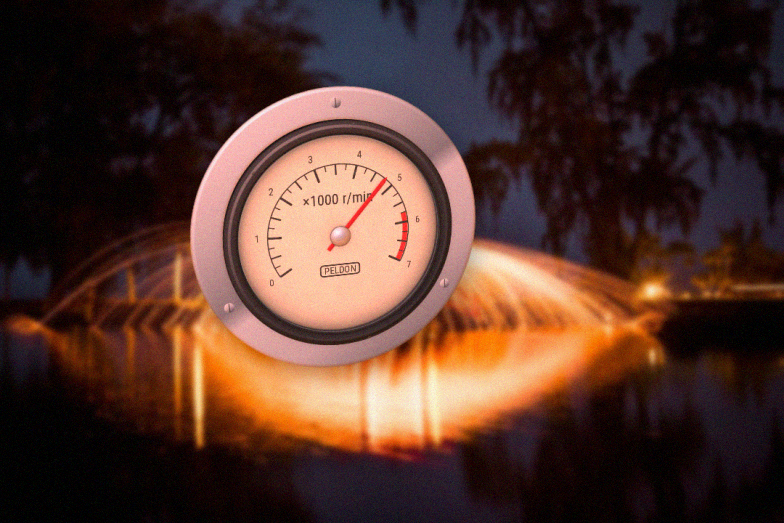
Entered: 4750 rpm
